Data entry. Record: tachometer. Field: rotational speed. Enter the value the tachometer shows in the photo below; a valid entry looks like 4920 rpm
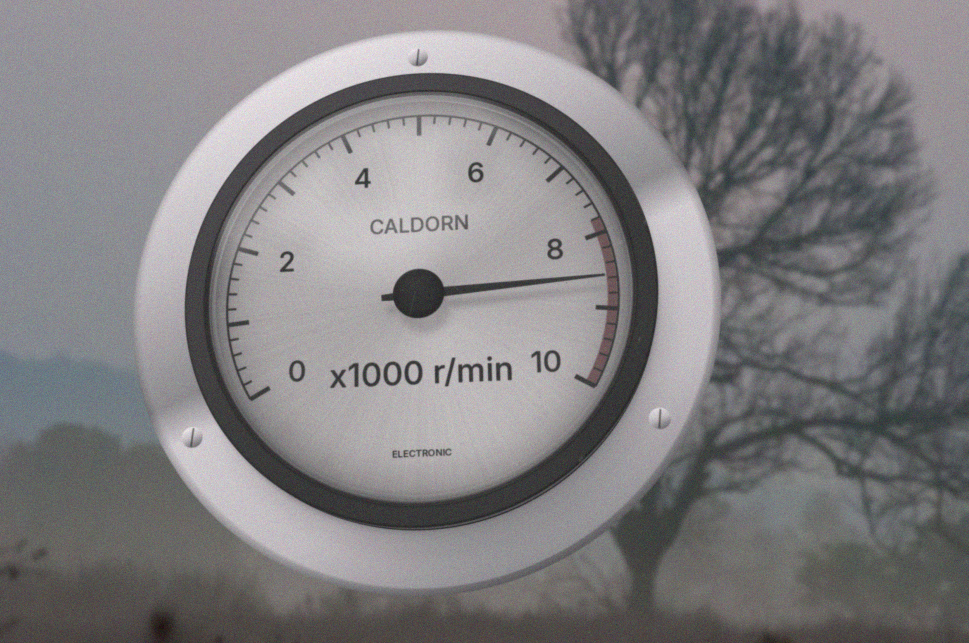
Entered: 8600 rpm
